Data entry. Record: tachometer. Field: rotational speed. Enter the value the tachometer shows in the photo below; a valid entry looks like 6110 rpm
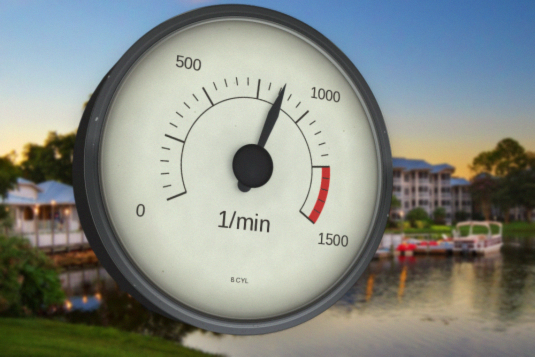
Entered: 850 rpm
